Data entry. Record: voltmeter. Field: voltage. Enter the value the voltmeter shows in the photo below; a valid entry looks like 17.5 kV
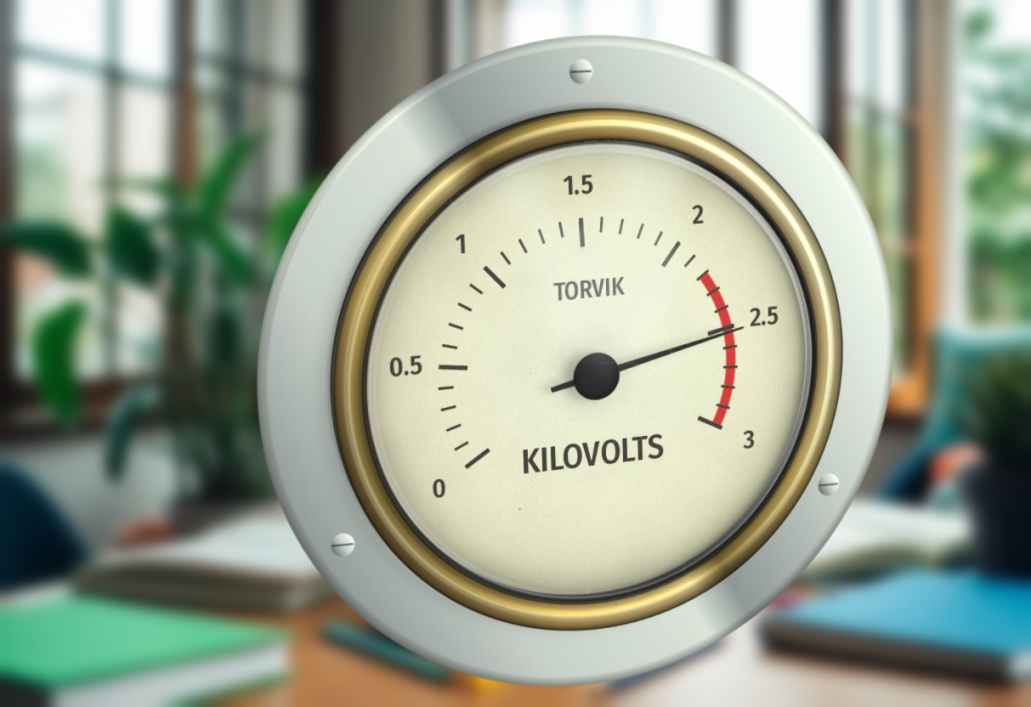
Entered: 2.5 kV
